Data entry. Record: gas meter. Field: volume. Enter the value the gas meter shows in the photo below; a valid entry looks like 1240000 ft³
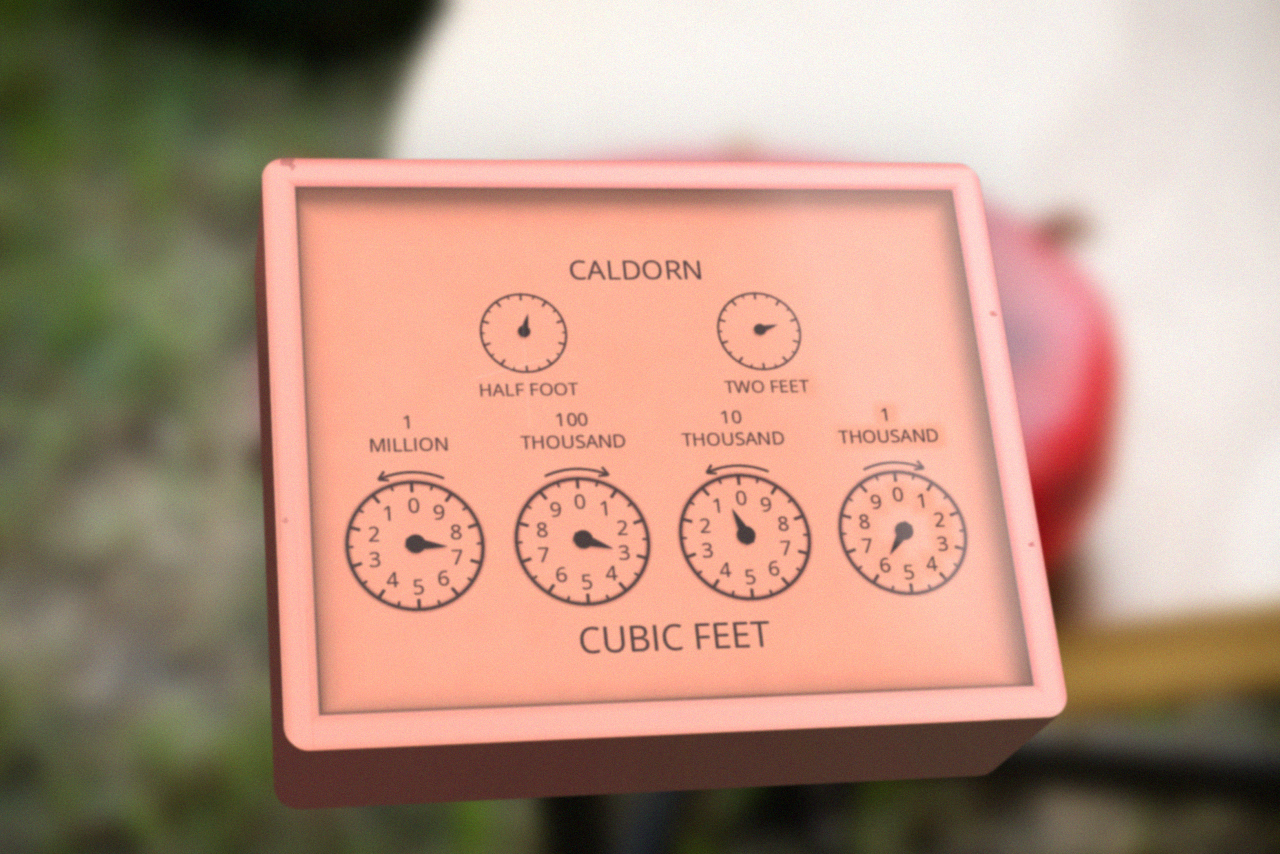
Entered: 730600 ft³
